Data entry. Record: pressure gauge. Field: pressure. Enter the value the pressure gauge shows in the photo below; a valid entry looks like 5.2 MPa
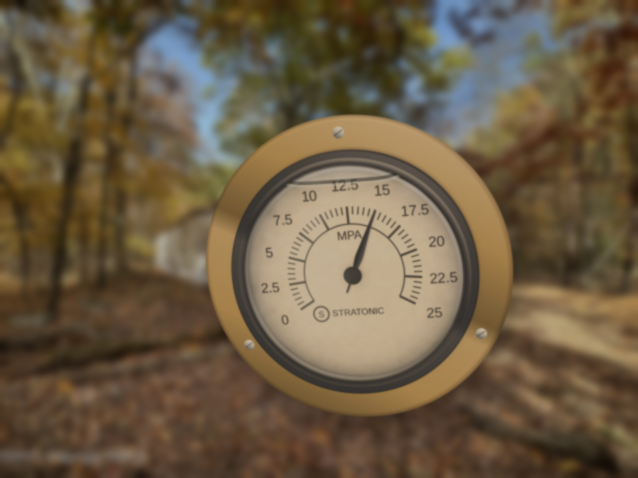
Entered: 15 MPa
